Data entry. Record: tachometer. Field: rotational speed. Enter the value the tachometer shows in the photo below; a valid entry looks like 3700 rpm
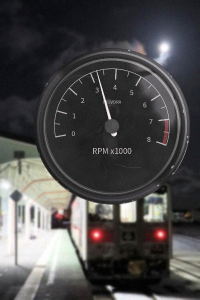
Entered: 3250 rpm
